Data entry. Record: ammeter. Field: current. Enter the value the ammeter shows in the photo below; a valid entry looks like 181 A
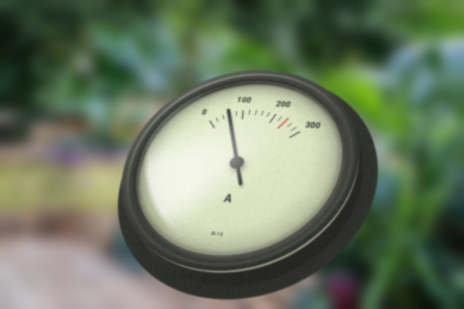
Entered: 60 A
